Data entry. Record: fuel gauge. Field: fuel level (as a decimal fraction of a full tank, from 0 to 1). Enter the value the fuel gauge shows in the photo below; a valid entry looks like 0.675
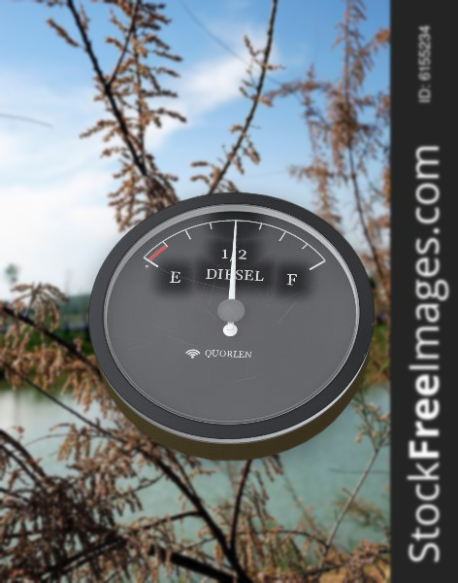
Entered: 0.5
